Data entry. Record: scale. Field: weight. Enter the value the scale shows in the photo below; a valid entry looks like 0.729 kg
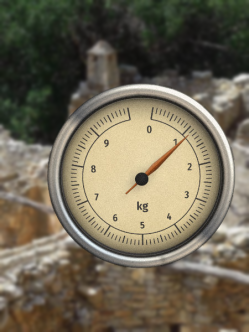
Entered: 1.1 kg
